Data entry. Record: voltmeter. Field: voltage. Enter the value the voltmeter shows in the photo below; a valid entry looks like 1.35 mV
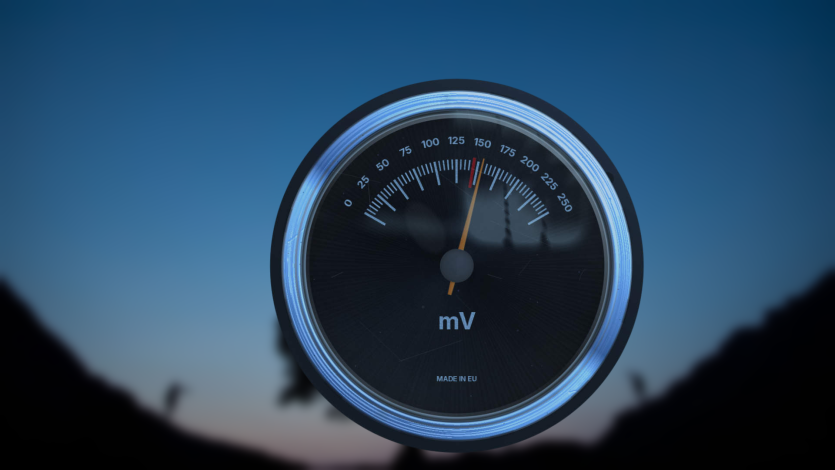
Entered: 155 mV
